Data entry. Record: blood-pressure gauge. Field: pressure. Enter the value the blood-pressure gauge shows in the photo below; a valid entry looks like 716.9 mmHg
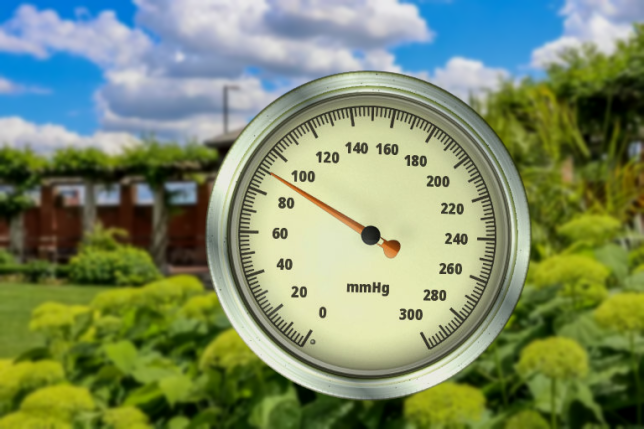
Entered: 90 mmHg
